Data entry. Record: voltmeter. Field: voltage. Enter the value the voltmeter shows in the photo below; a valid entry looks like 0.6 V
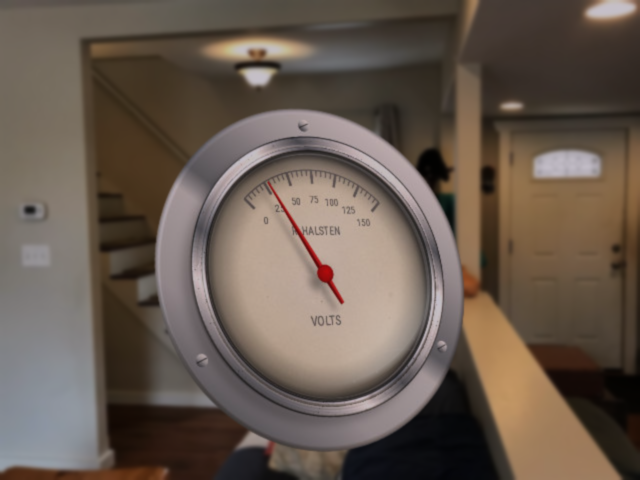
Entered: 25 V
